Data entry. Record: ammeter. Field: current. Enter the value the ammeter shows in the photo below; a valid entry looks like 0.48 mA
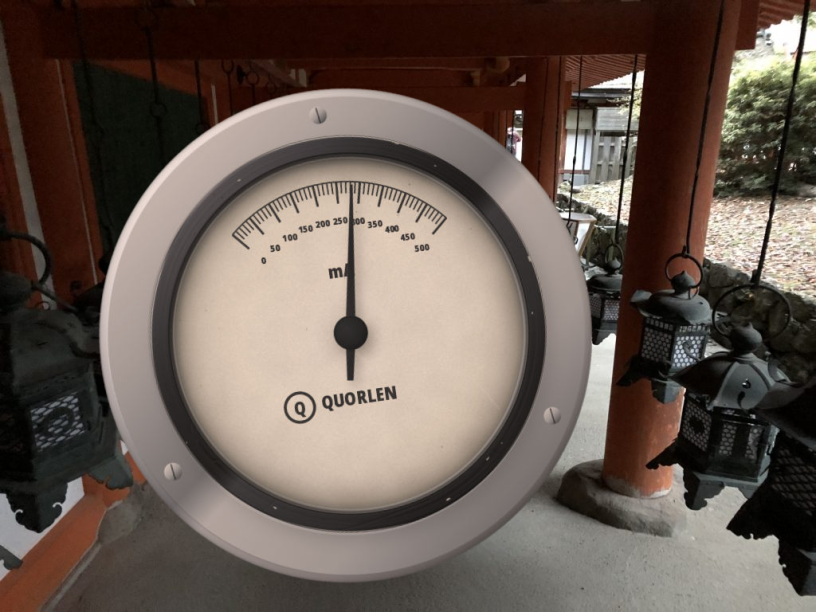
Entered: 280 mA
